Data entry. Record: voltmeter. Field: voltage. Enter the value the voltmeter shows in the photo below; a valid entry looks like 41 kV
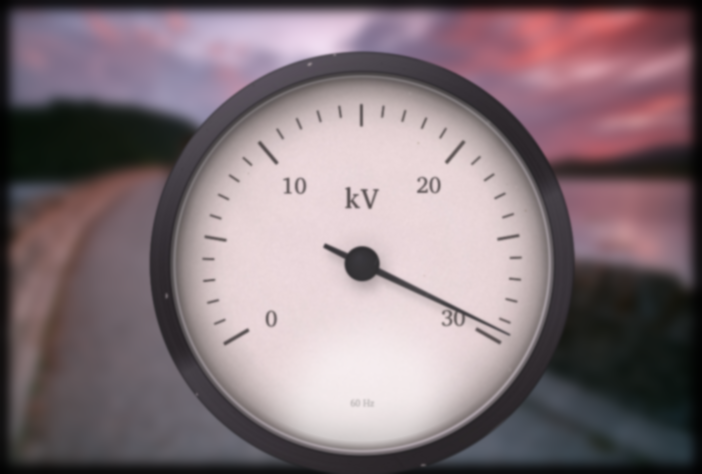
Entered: 29.5 kV
